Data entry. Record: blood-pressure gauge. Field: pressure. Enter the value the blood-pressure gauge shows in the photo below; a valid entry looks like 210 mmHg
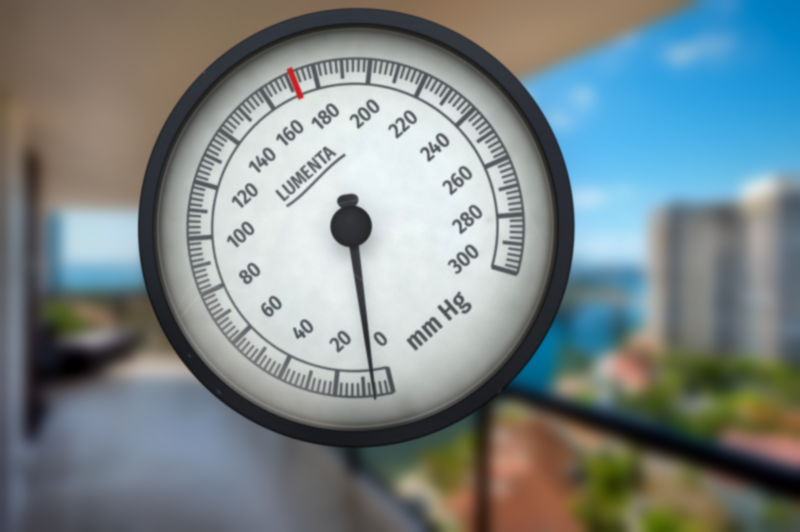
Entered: 6 mmHg
